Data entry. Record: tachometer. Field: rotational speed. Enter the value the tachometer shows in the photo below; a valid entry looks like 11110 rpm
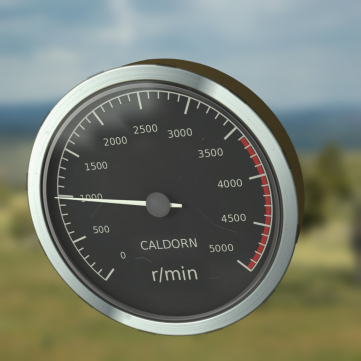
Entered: 1000 rpm
